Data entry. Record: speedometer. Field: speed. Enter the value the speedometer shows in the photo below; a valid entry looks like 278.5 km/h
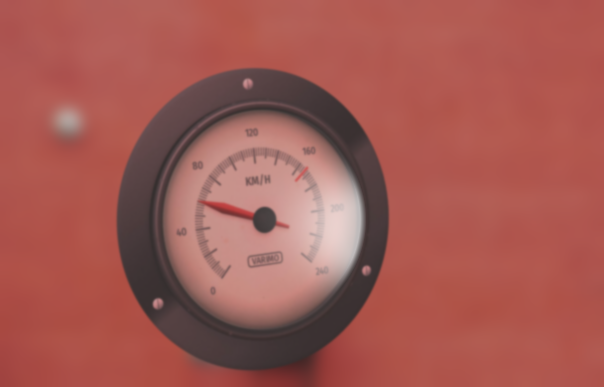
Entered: 60 km/h
